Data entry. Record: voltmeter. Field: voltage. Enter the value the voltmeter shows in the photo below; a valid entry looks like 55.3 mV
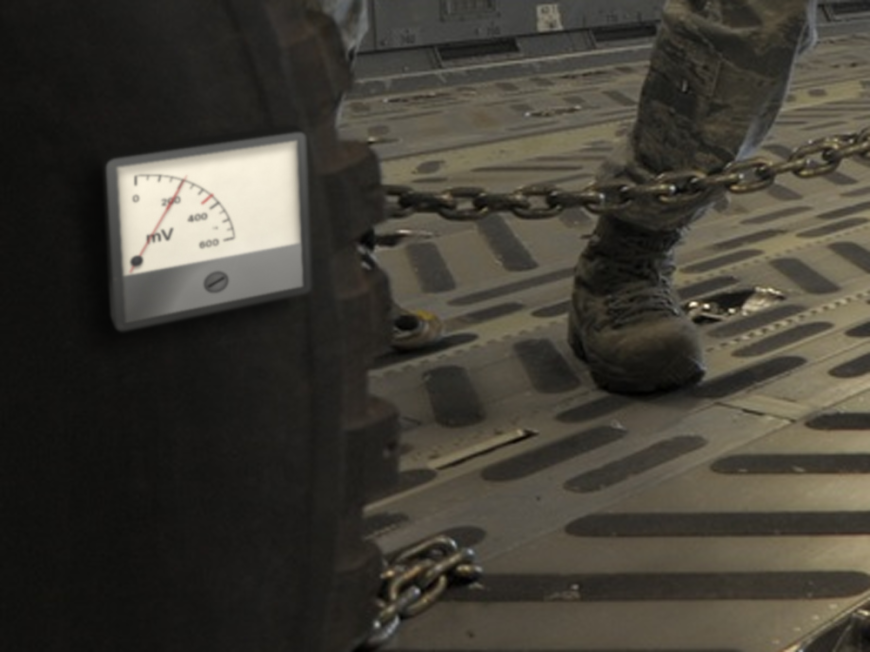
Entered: 200 mV
